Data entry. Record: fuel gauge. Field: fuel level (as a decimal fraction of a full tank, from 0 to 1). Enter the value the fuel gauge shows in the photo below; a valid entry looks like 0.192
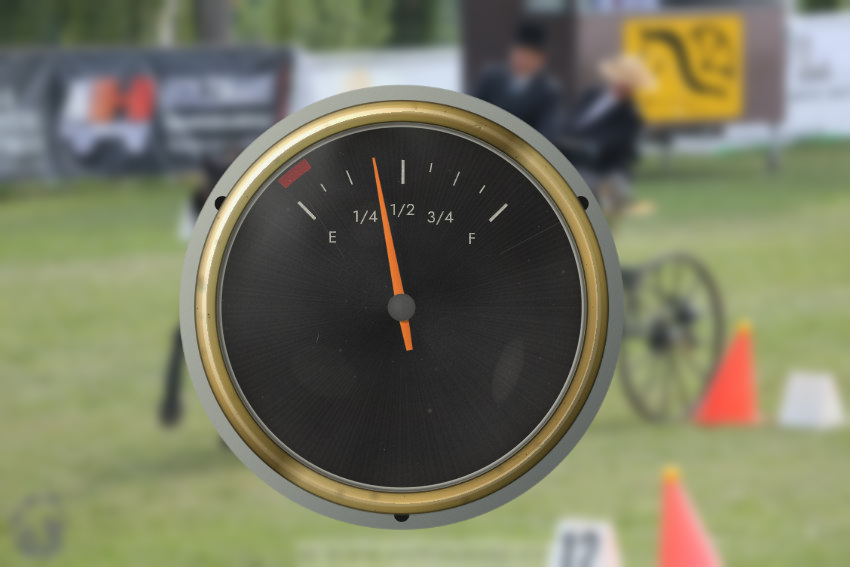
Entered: 0.375
